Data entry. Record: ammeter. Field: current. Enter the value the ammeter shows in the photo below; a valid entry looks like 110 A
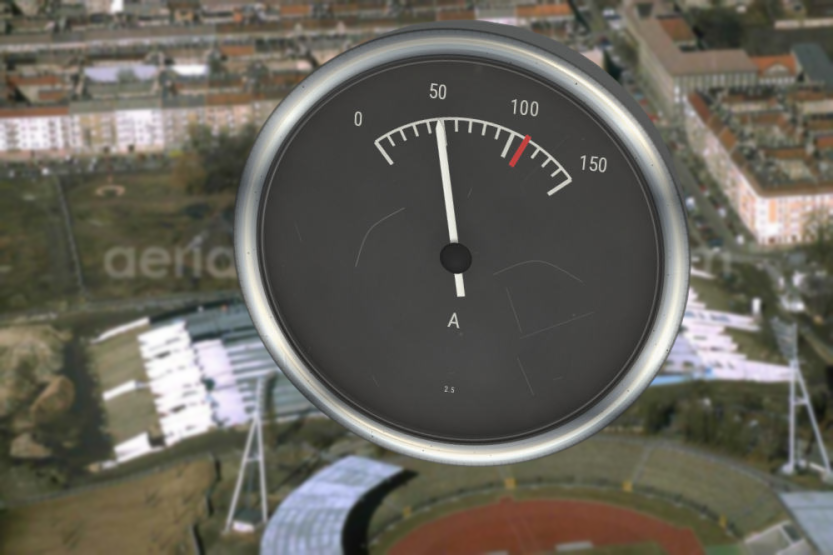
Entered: 50 A
